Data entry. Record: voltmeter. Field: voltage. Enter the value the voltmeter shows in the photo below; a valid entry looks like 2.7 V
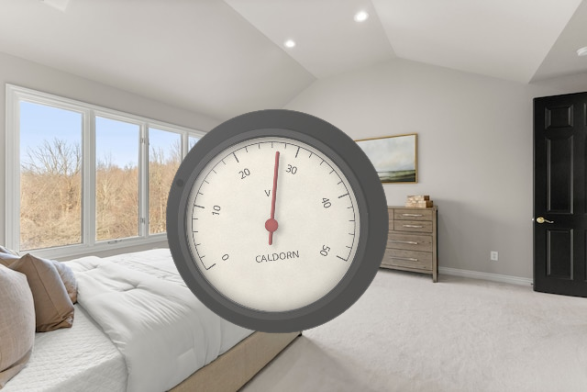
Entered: 27 V
